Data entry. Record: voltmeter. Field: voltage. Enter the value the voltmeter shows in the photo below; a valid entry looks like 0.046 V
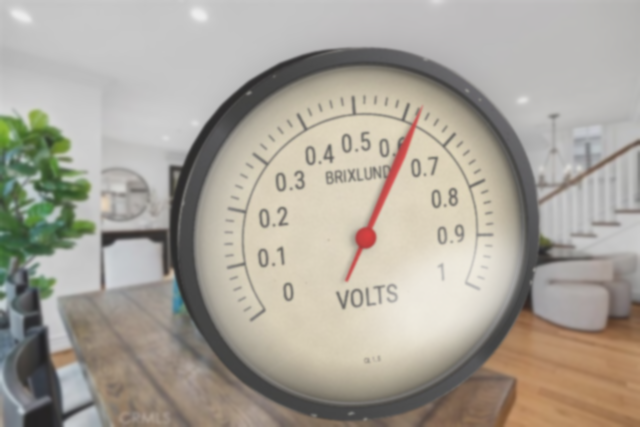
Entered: 0.62 V
